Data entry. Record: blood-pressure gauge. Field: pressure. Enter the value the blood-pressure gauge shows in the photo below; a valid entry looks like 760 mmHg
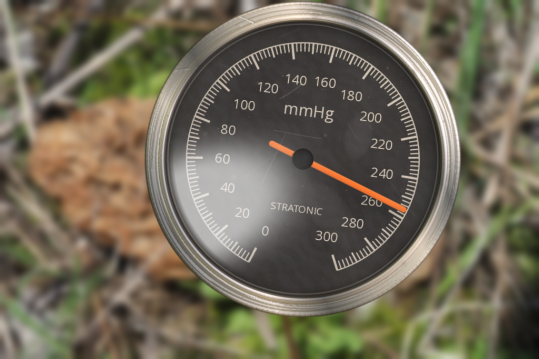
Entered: 256 mmHg
